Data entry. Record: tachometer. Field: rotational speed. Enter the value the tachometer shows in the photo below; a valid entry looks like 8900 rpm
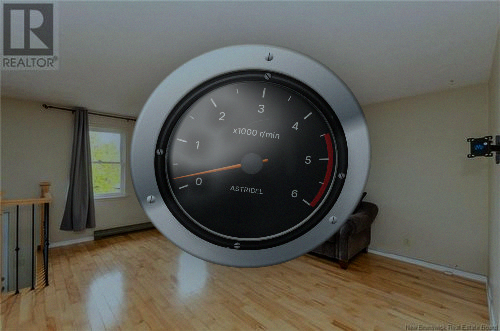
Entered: 250 rpm
